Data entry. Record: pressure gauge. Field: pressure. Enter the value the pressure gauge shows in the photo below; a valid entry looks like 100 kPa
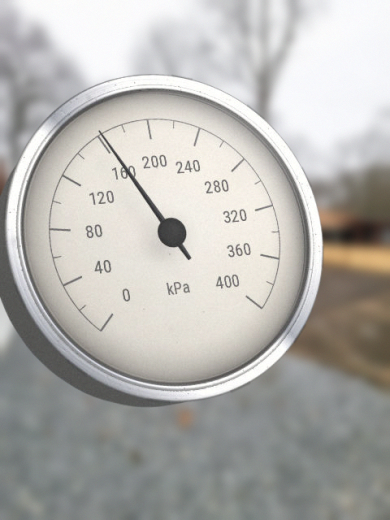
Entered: 160 kPa
